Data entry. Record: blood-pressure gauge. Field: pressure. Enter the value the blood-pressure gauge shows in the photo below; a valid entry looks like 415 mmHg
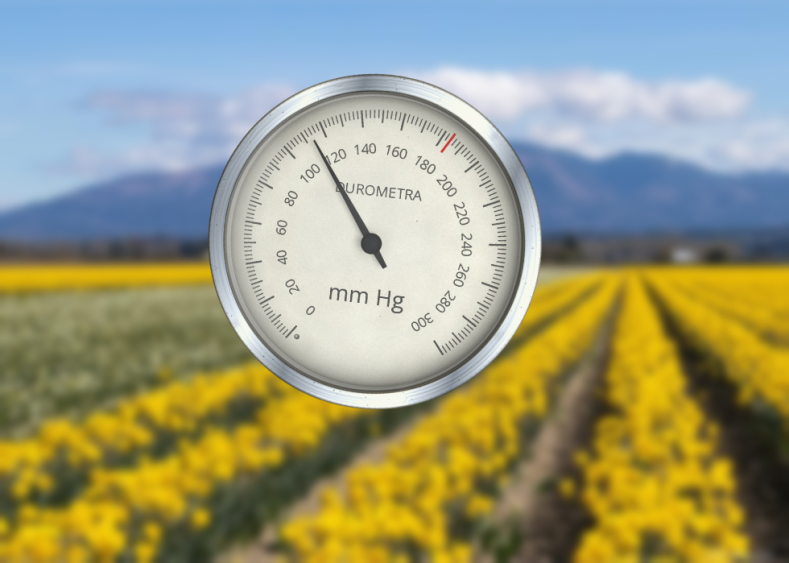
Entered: 114 mmHg
